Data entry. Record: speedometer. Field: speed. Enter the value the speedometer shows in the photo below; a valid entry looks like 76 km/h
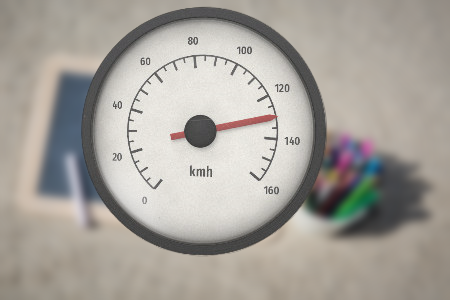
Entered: 130 km/h
